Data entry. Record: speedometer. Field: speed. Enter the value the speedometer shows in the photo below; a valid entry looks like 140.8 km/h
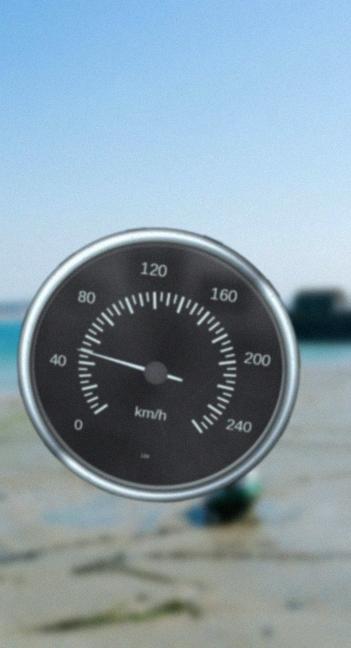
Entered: 50 km/h
